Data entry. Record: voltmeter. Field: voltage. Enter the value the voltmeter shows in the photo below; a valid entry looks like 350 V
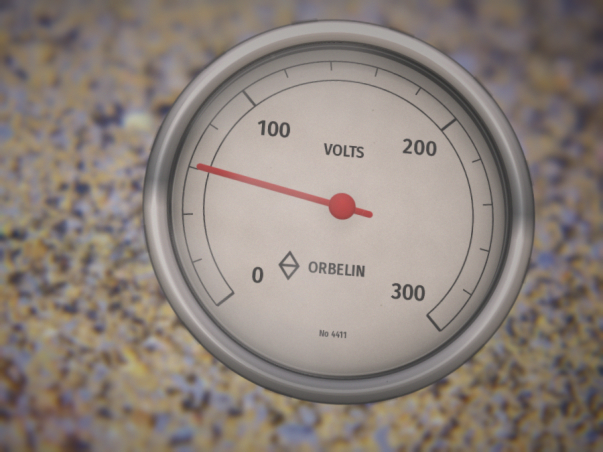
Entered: 60 V
